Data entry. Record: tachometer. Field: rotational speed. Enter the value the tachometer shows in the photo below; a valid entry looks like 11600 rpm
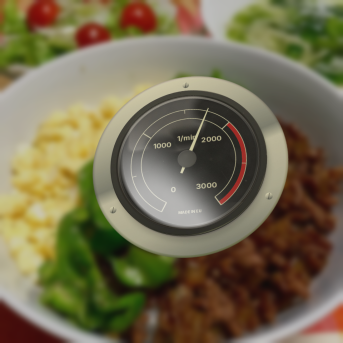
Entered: 1750 rpm
